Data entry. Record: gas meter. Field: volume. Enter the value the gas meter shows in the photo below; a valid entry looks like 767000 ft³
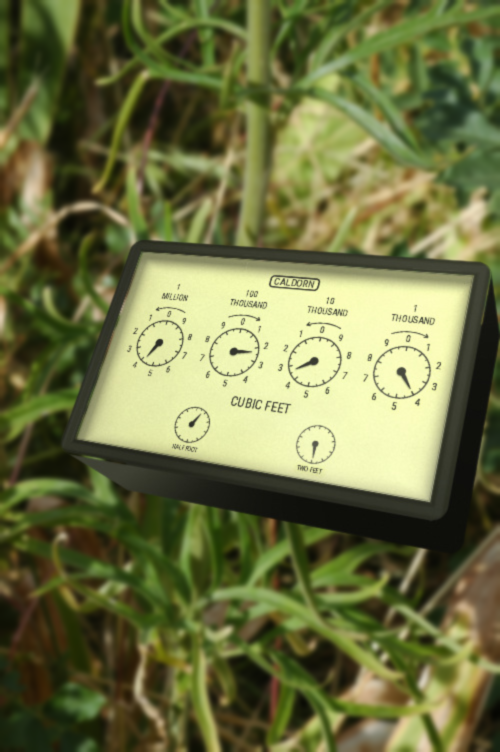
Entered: 423400 ft³
